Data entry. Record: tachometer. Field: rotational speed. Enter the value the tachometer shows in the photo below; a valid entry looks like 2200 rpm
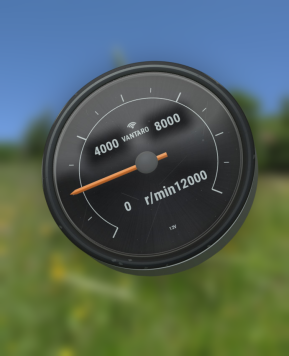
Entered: 2000 rpm
